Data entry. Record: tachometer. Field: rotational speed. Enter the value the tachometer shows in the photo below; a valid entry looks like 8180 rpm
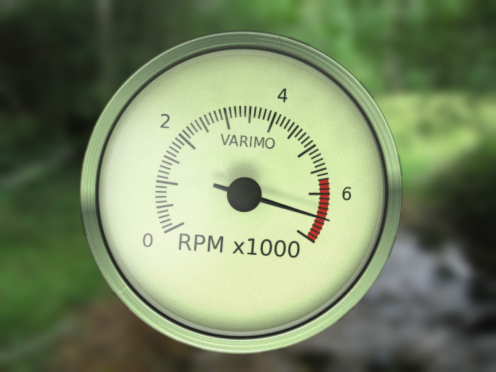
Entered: 6500 rpm
